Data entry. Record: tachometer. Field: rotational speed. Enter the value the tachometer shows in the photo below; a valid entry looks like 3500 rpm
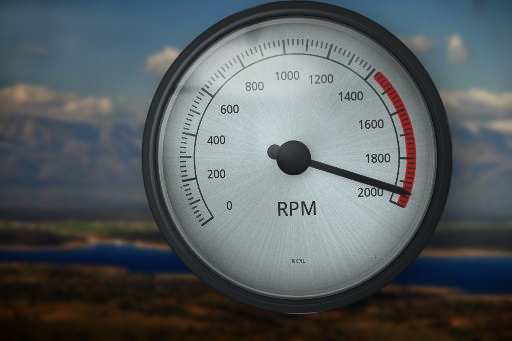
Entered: 1940 rpm
